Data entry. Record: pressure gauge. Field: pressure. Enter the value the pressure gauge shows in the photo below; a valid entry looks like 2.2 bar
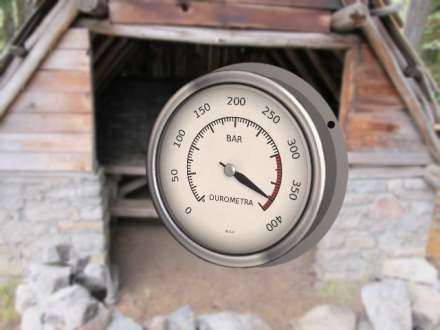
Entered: 375 bar
